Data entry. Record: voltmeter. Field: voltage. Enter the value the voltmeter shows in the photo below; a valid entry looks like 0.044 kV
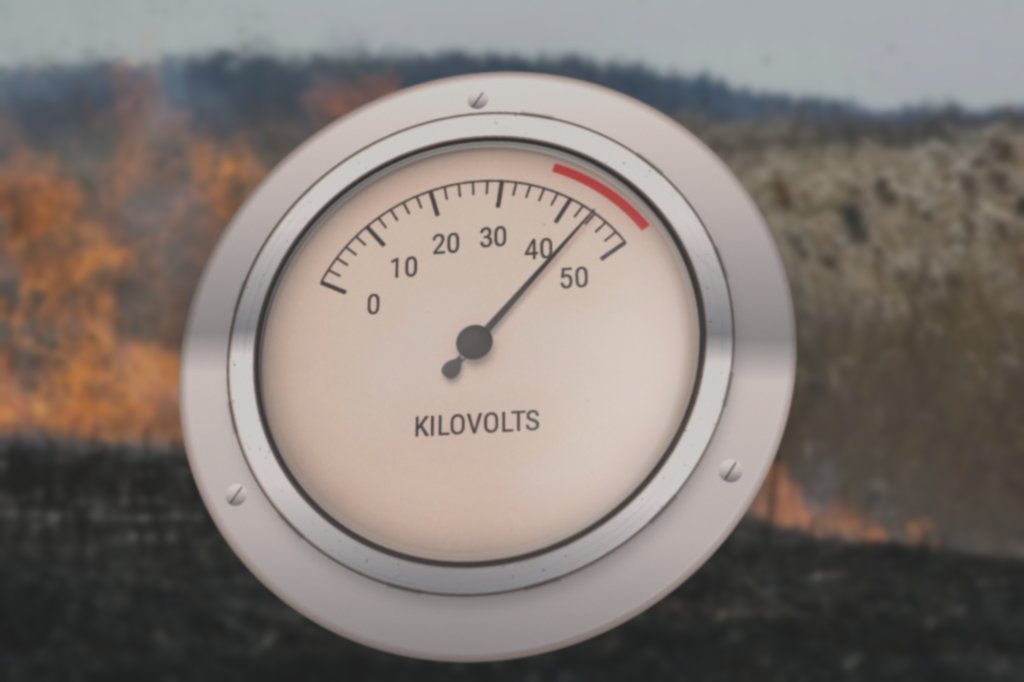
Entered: 44 kV
